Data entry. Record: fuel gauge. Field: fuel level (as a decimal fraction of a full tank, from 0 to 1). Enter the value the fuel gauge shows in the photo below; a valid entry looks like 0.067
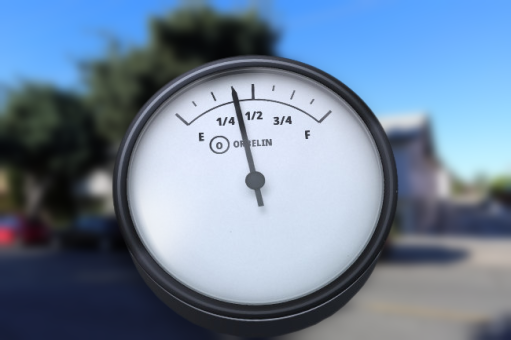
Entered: 0.375
